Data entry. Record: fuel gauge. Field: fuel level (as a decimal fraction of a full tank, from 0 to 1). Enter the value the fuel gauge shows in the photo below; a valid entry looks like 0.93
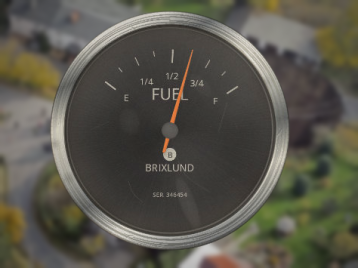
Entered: 0.625
